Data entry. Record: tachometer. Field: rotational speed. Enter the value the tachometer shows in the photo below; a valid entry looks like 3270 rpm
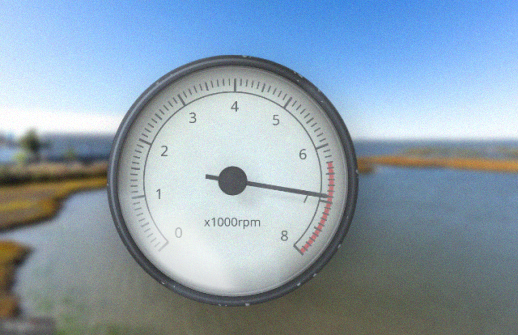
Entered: 6900 rpm
